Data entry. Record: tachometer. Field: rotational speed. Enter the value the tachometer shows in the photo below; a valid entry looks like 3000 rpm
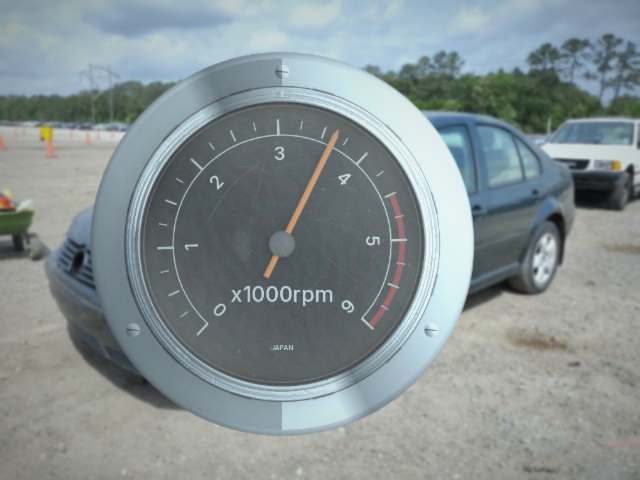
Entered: 3625 rpm
